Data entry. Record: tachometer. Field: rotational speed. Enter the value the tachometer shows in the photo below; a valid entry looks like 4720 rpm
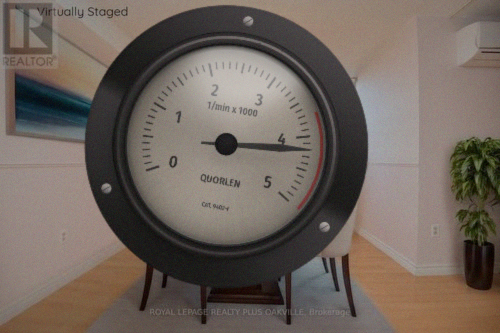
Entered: 4200 rpm
